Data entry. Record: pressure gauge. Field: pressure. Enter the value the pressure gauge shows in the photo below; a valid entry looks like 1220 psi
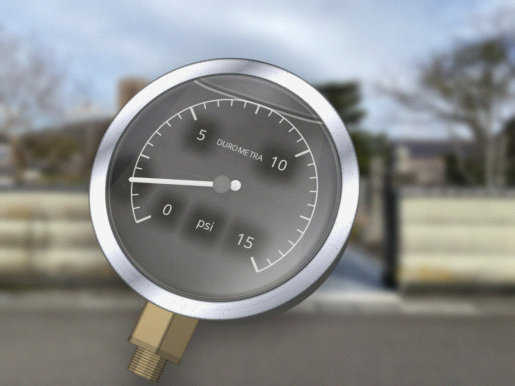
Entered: 1.5 psi
